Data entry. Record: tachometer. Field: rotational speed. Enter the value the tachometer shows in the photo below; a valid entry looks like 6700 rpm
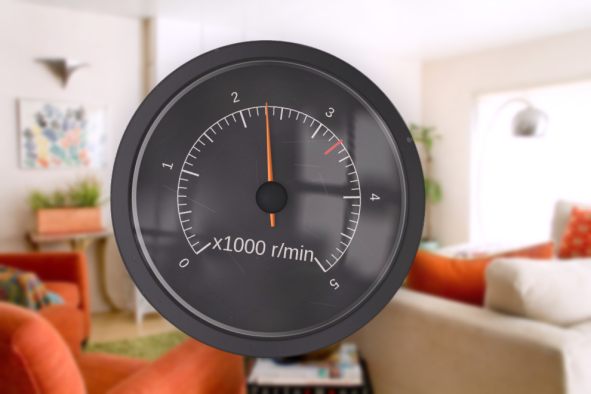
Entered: 2300 rpm
